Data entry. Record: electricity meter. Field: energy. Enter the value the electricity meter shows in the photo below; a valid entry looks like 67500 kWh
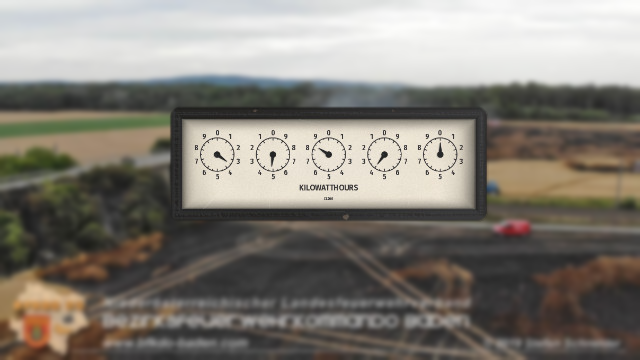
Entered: 34840 kWh
